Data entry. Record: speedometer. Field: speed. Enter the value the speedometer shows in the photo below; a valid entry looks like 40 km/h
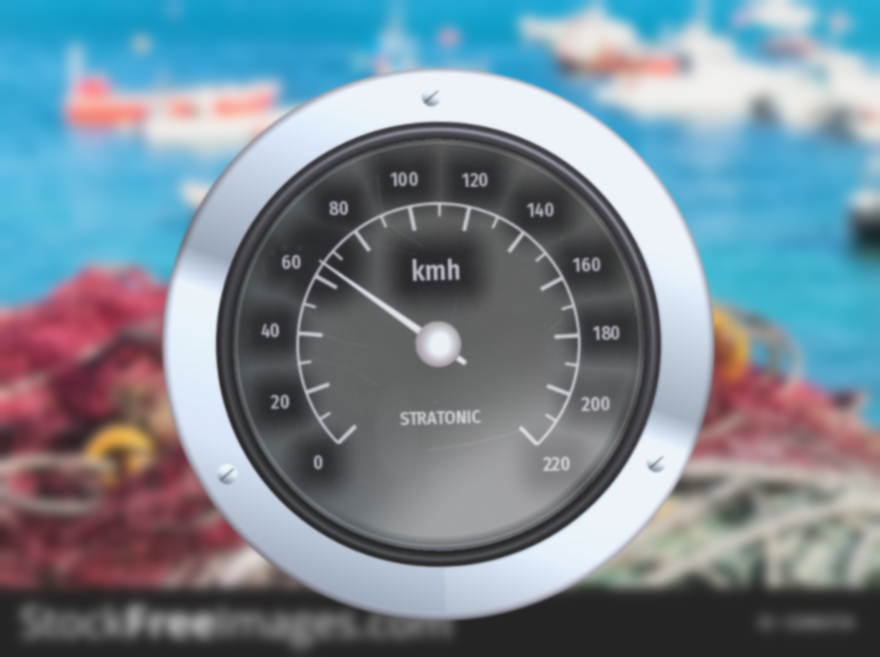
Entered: 65 km/h
